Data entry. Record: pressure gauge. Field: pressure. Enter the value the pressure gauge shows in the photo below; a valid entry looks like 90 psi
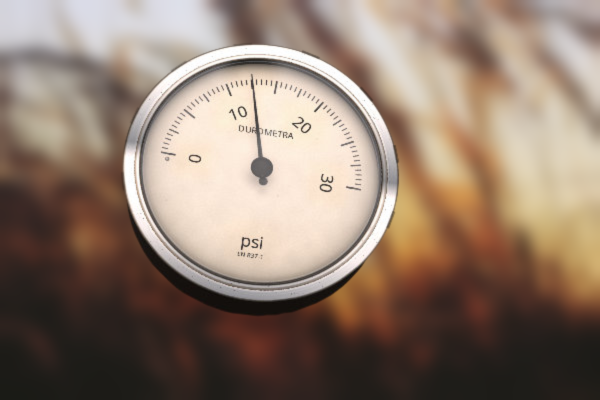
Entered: 12.5 psi
